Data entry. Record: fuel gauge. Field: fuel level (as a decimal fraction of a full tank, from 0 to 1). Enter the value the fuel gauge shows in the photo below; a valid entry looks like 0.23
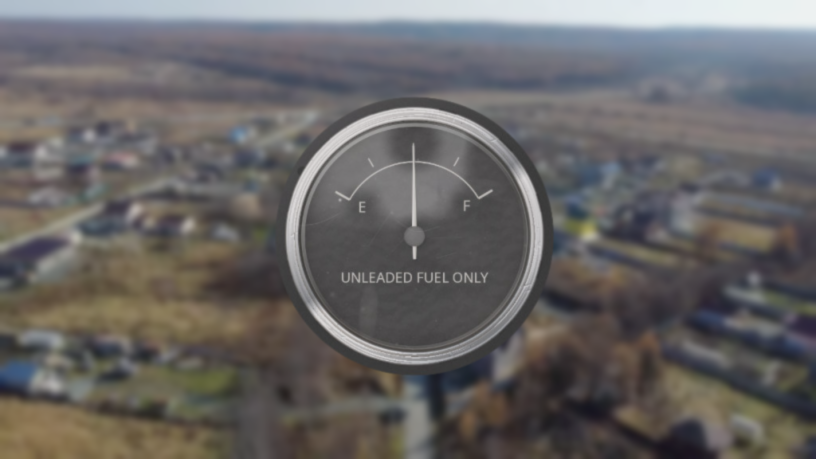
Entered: 0.5
